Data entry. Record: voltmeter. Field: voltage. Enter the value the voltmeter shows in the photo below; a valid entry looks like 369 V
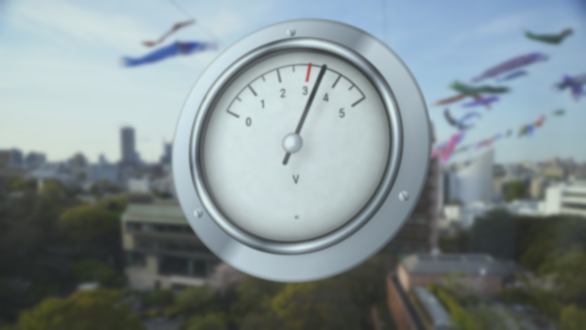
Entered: 3.5 V
